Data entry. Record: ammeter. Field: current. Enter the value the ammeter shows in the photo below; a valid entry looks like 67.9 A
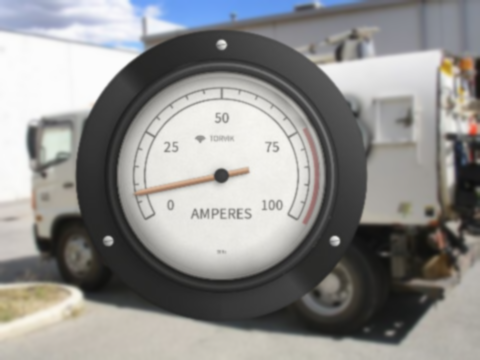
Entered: 7.5 A
